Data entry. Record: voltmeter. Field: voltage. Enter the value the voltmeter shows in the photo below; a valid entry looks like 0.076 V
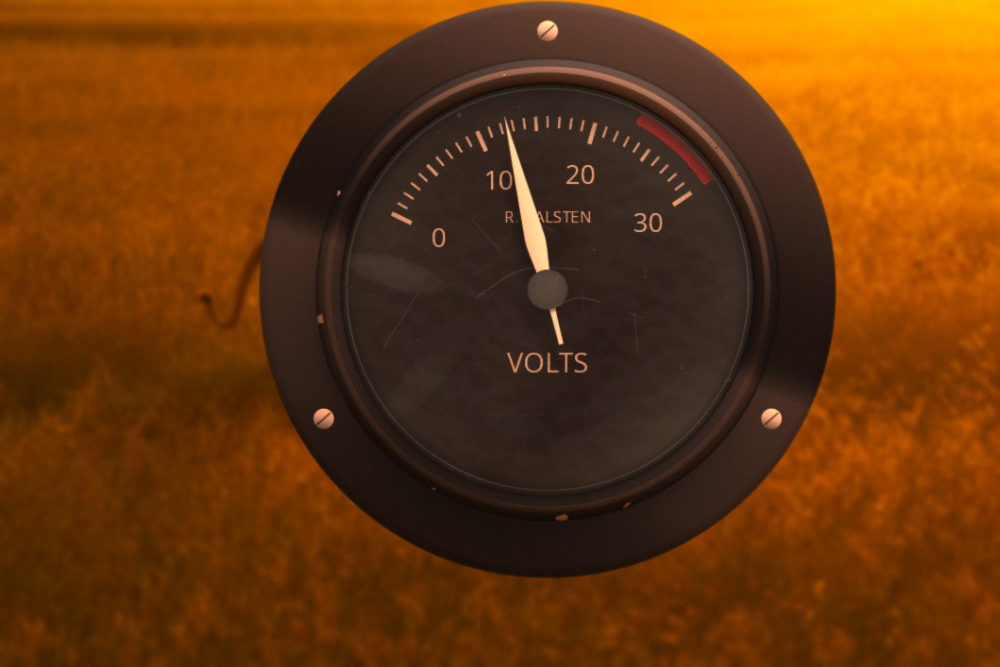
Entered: 12.5 V
